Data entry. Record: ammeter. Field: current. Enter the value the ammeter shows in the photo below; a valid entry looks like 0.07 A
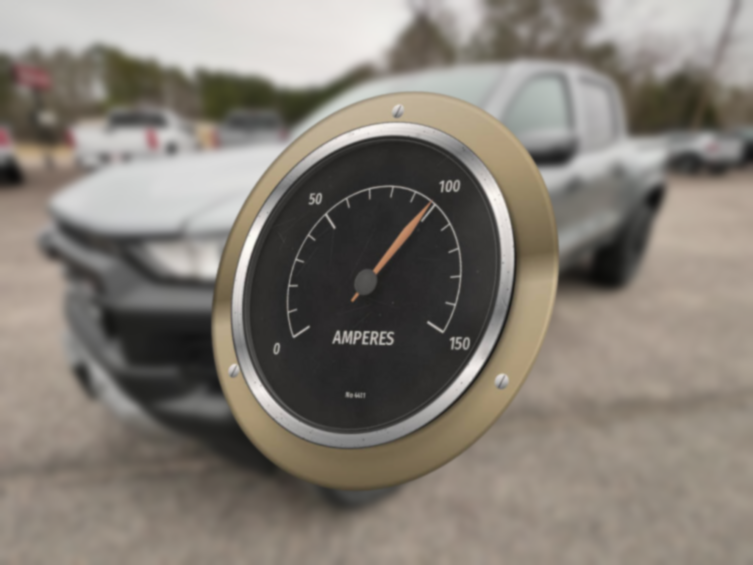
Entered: 100 A
